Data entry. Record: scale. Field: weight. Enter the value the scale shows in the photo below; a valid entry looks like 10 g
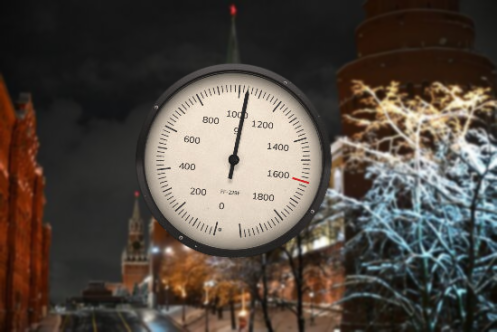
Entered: 1040 g
